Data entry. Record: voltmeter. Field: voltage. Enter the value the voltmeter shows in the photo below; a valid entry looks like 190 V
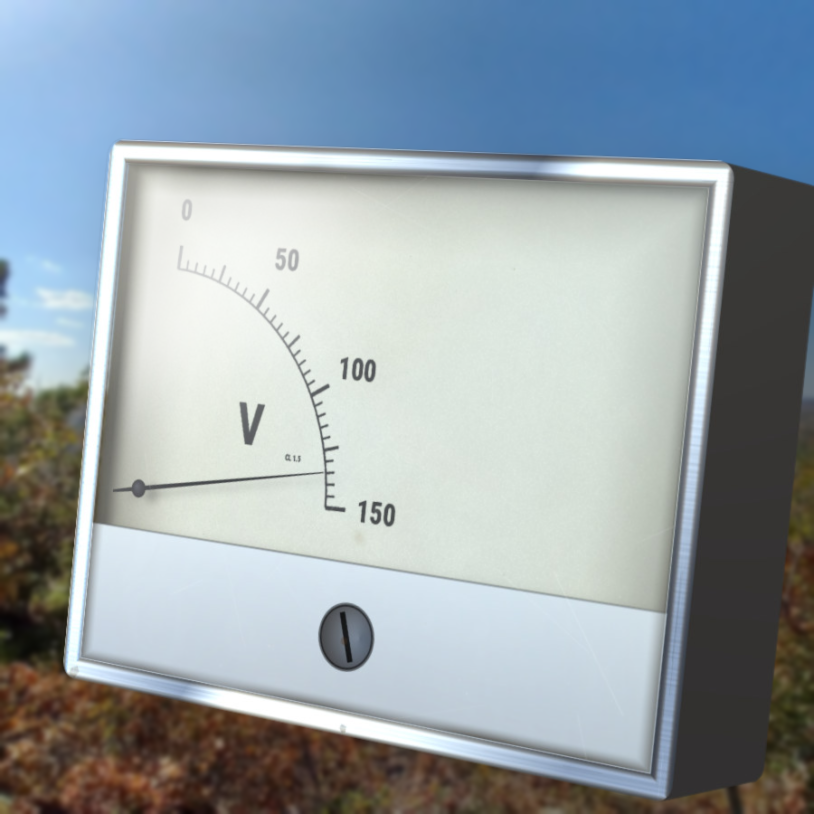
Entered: 135 V
